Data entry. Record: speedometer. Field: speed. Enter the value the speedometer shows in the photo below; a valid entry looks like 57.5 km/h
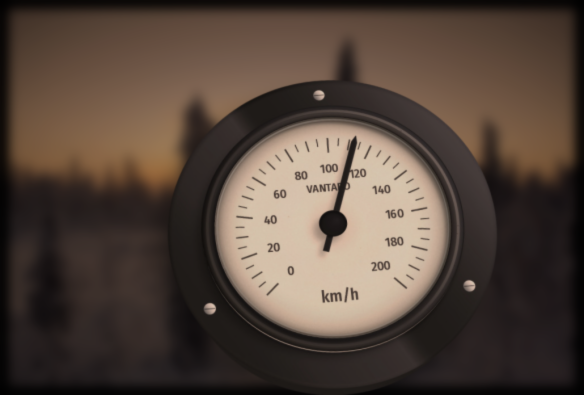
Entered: 112.5 km/h
